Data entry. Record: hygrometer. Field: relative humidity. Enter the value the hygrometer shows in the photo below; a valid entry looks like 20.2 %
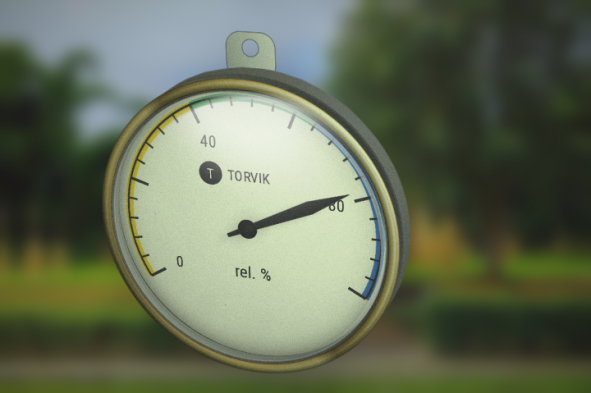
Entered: 78 %
